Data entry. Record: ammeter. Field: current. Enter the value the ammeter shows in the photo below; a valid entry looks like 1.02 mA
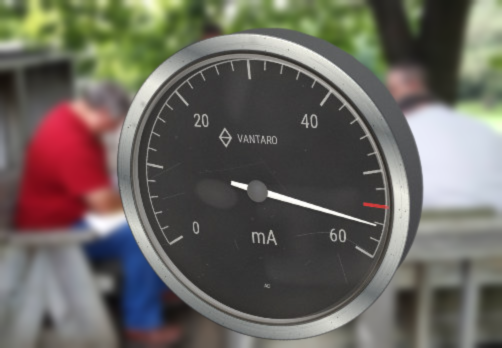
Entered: 56 mA
